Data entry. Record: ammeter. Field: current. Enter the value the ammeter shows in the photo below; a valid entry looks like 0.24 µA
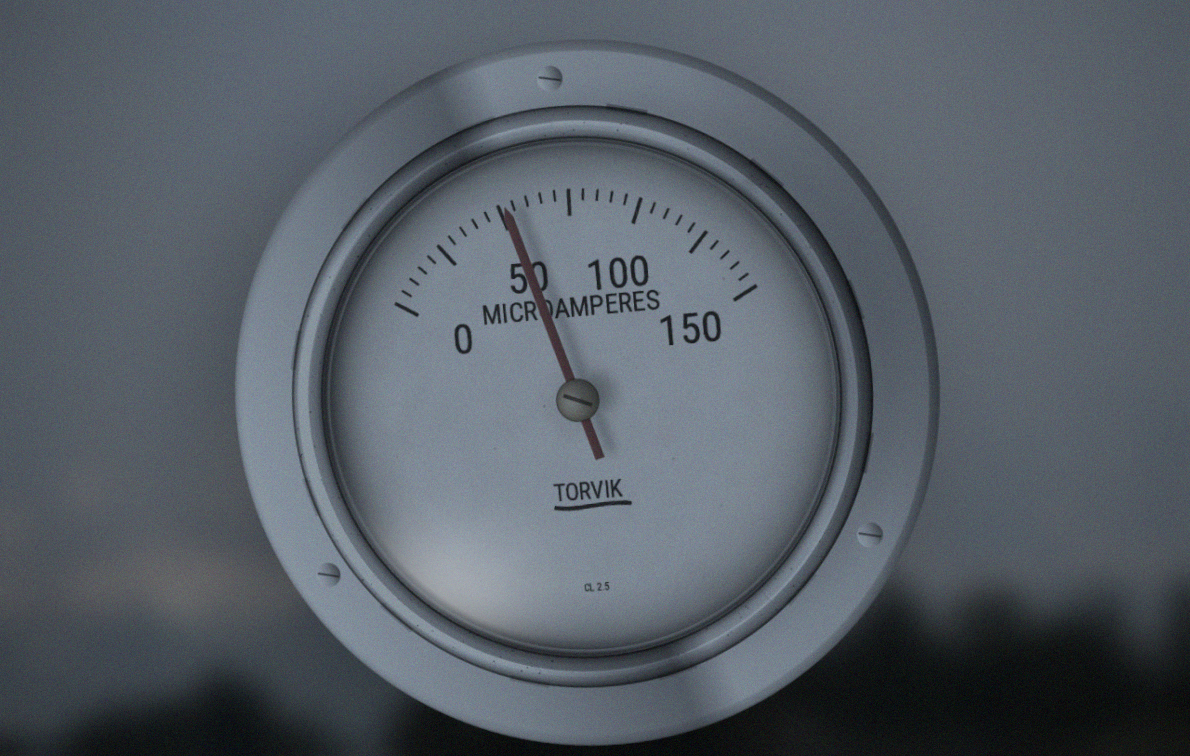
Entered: 52.5 µA
